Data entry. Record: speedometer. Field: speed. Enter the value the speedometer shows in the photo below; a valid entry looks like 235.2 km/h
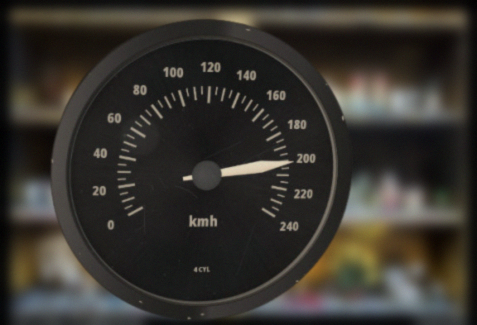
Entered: 200 km/h
